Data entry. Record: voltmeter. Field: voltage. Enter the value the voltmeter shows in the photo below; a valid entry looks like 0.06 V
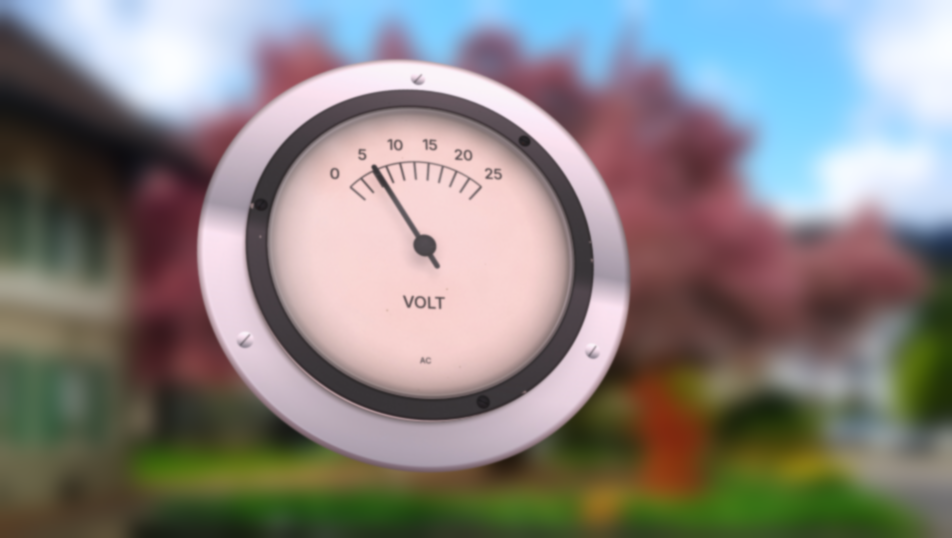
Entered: 5 V
